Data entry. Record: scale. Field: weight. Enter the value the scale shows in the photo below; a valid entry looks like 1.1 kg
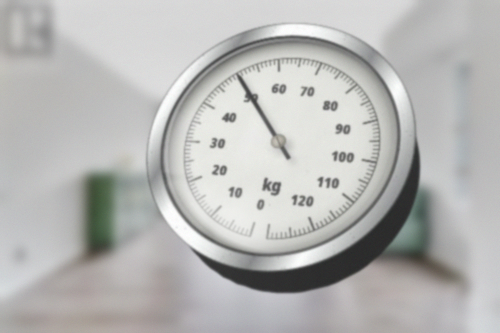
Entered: 50 kg
